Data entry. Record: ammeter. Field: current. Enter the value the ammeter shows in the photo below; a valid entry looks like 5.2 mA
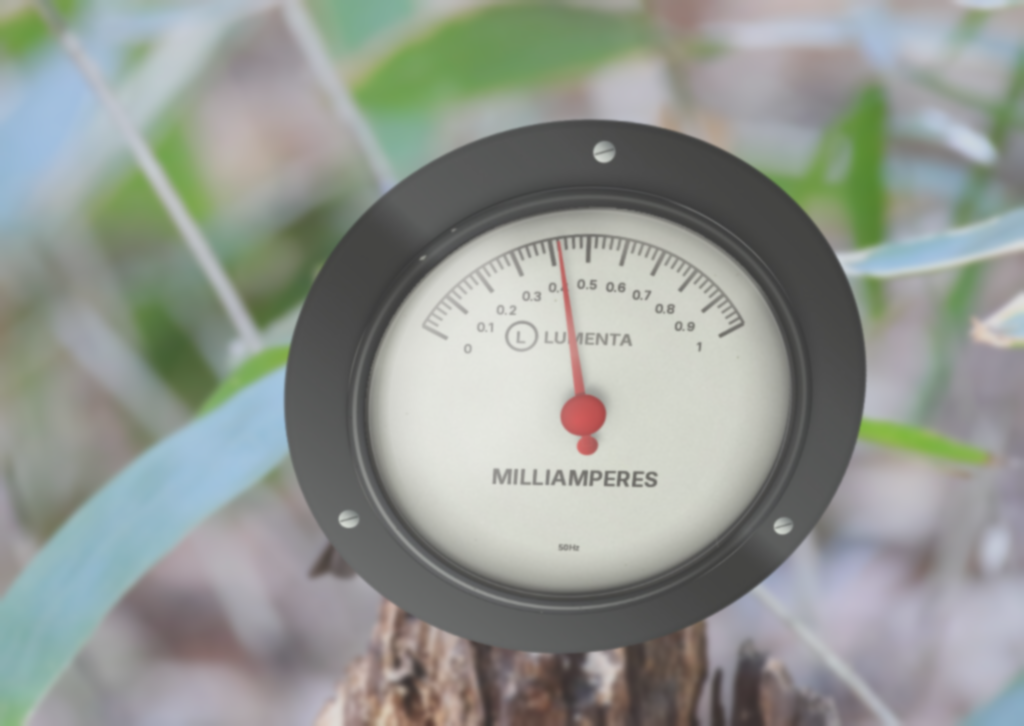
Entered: 0.42 mA
